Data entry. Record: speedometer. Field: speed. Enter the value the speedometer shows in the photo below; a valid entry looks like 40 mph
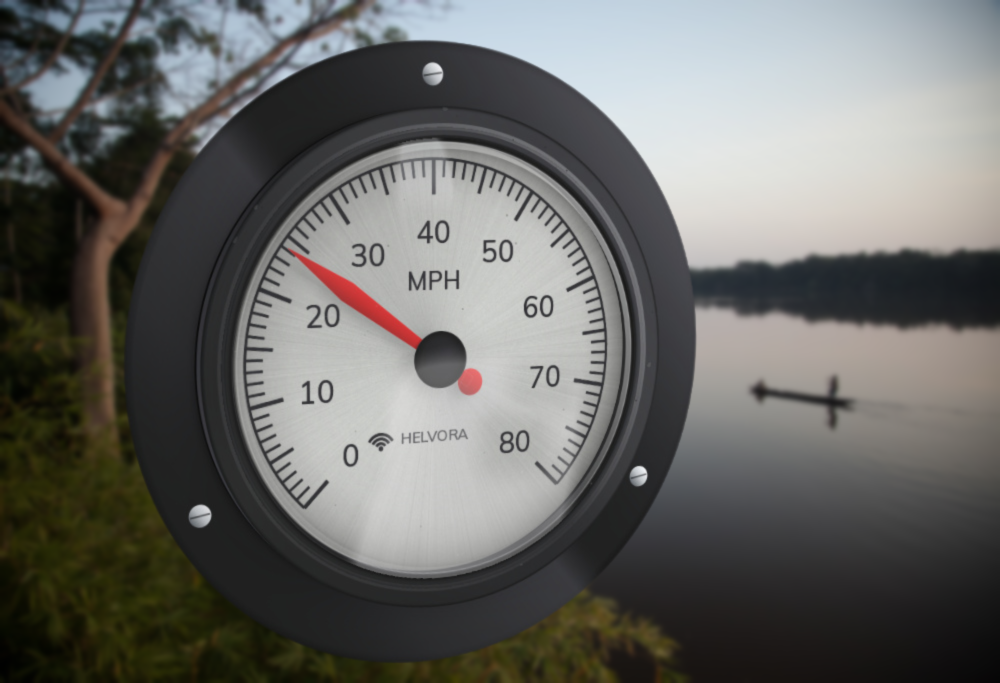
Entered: 24 mph
